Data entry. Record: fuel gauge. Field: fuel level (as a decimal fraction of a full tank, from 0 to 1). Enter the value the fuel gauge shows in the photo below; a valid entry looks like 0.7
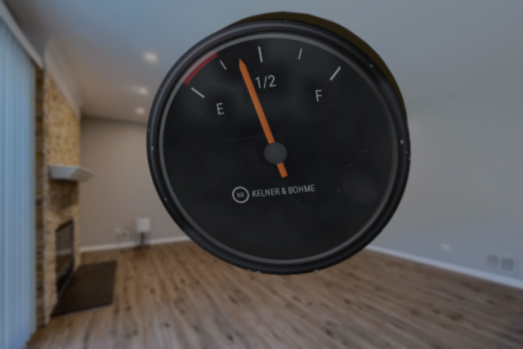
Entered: 0.375
